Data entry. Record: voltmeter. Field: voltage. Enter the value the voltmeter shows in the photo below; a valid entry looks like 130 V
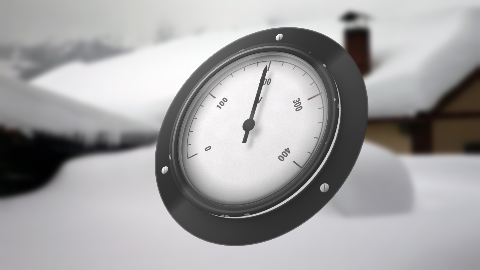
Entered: 200 V
